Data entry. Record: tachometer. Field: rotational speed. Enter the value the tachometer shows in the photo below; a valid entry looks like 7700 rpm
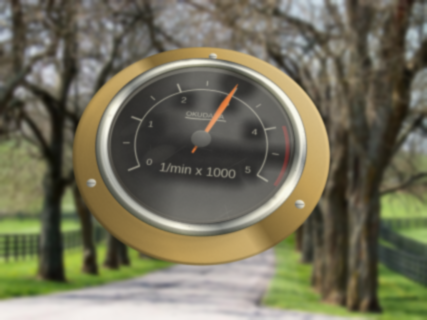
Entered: 3000 rpm
